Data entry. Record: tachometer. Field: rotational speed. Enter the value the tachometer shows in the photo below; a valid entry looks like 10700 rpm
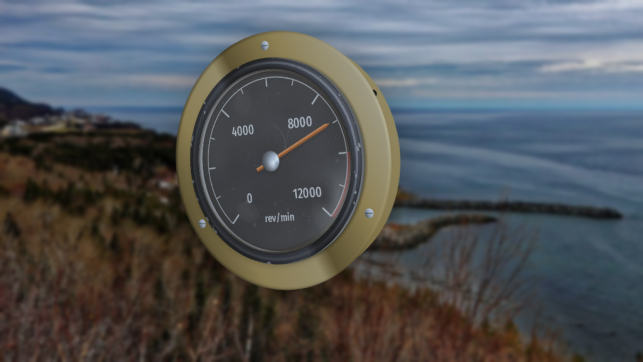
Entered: 9000 rpm
